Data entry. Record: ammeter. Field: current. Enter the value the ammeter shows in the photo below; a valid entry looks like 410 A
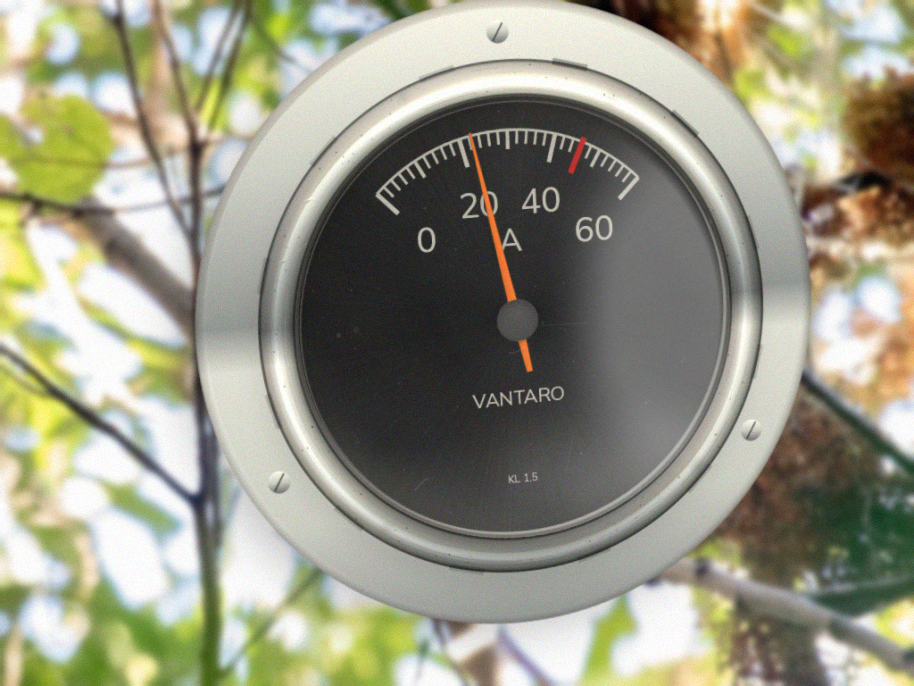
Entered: 22 A
